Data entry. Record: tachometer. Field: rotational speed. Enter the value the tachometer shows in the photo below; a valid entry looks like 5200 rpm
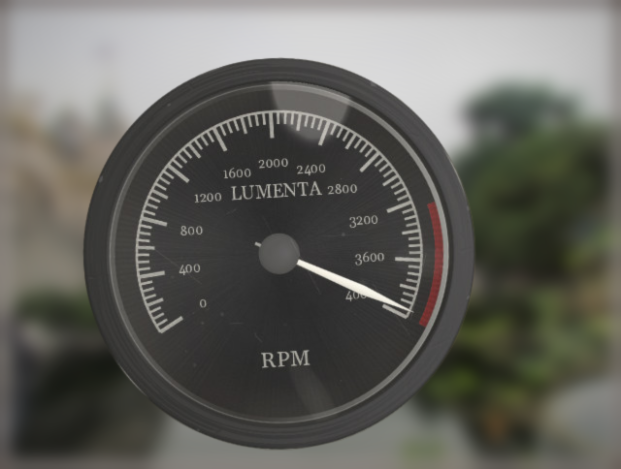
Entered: 3950 rpm
